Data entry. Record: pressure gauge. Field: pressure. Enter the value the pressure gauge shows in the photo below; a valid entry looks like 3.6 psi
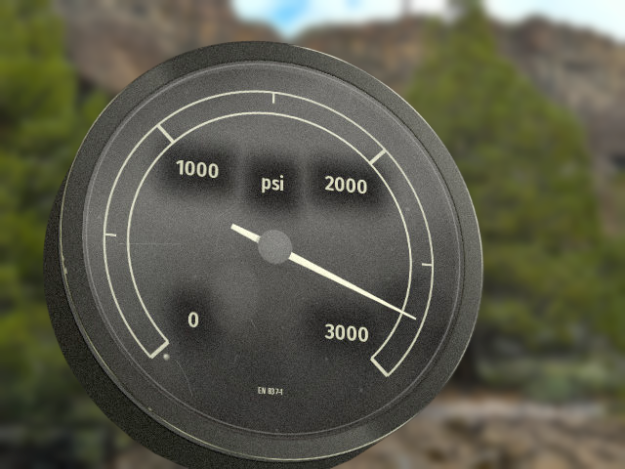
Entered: 2750 psi
